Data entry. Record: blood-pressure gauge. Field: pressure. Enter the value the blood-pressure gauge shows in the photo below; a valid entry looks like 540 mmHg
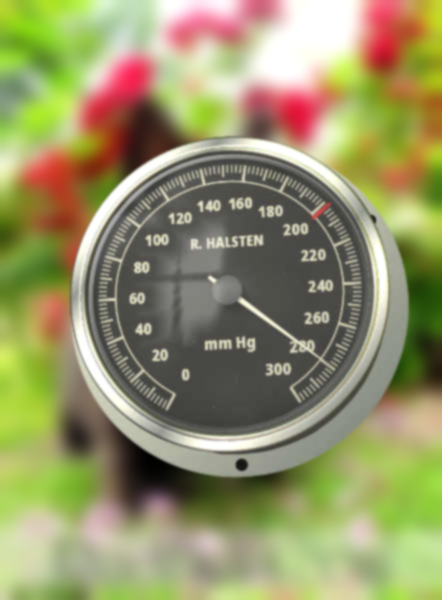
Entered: 280 mmHg
